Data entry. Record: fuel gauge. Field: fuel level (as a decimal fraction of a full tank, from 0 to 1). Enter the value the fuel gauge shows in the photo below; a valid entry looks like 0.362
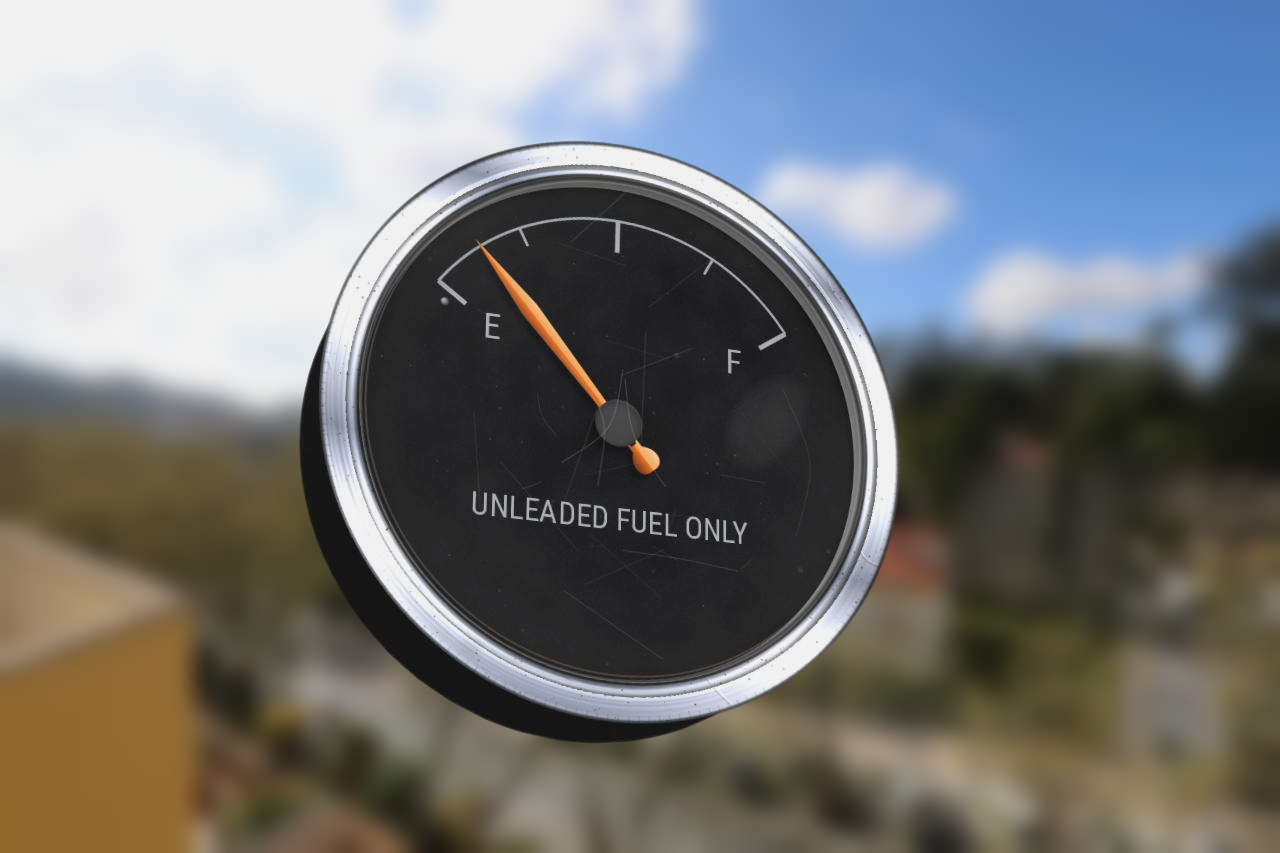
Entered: 0.125
